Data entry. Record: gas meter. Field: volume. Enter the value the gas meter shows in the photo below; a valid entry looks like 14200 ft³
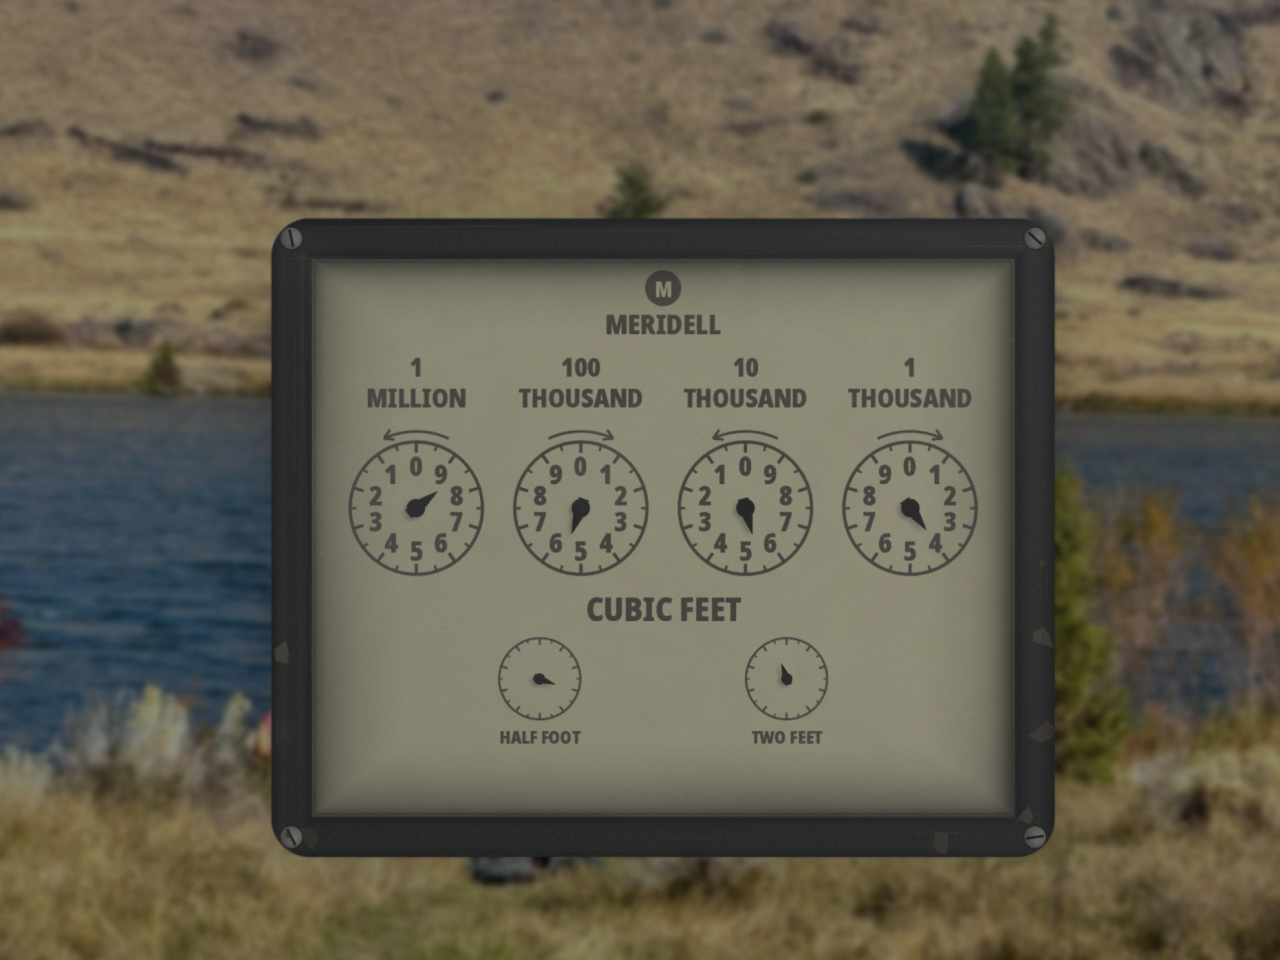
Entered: 855400 ft³
